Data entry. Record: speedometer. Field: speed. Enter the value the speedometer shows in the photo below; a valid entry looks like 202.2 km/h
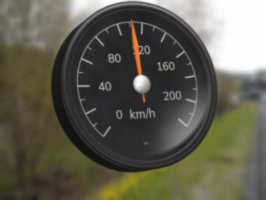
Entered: 110 km/h
